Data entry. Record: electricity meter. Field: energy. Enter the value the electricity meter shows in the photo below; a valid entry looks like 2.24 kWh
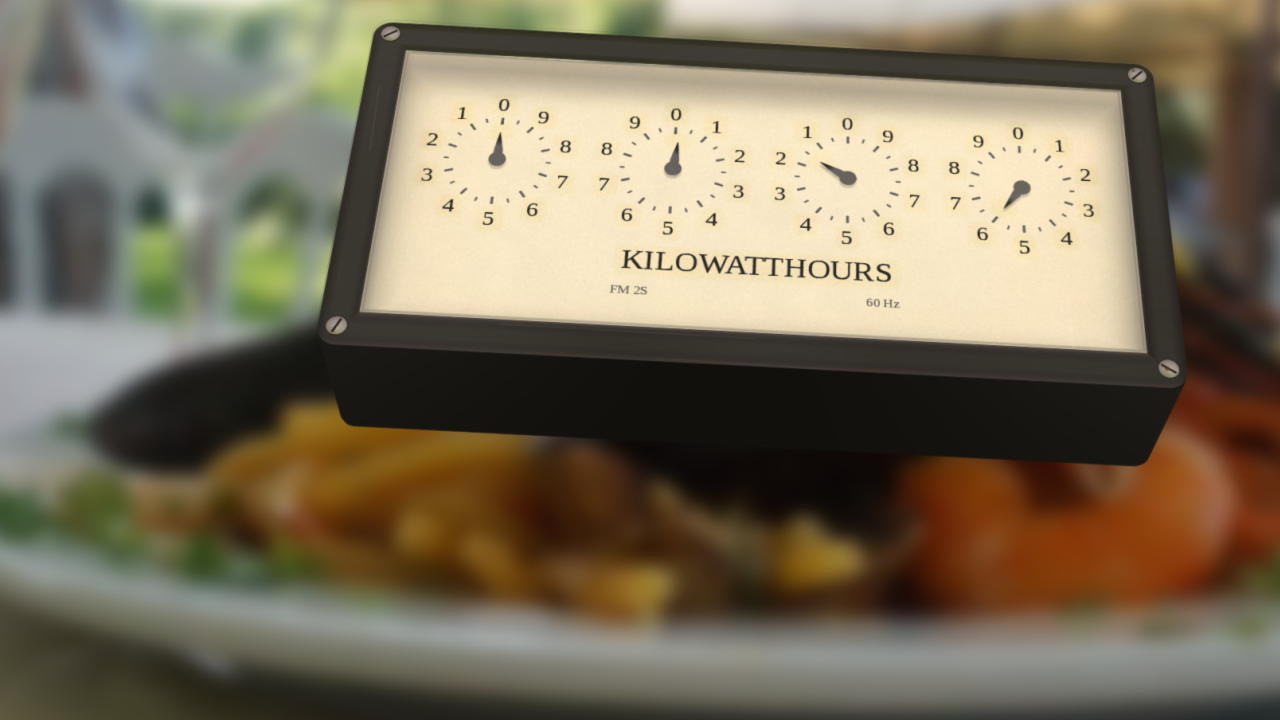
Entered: 16 kWh
